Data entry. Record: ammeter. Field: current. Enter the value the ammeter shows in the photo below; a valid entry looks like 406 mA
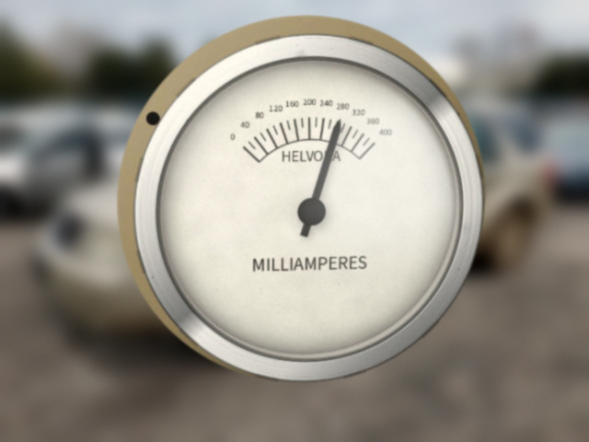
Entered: 280 mA
